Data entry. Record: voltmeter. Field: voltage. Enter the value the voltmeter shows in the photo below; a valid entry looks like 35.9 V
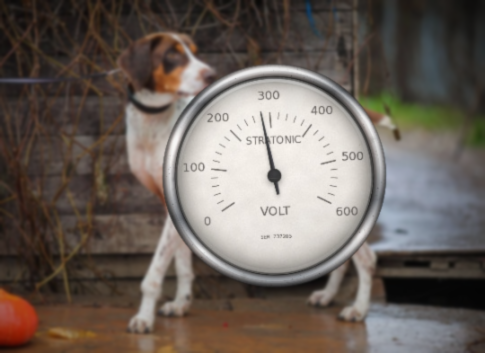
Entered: 280 V
